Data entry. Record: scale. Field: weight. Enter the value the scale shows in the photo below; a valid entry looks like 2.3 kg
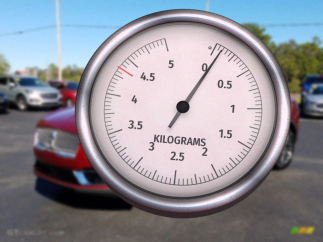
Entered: 0.1 kg
